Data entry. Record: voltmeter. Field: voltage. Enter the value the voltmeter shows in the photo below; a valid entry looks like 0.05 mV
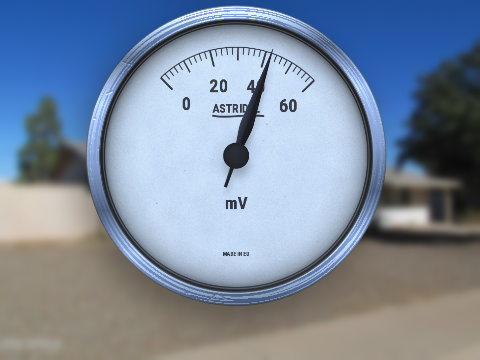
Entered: 42 mV
